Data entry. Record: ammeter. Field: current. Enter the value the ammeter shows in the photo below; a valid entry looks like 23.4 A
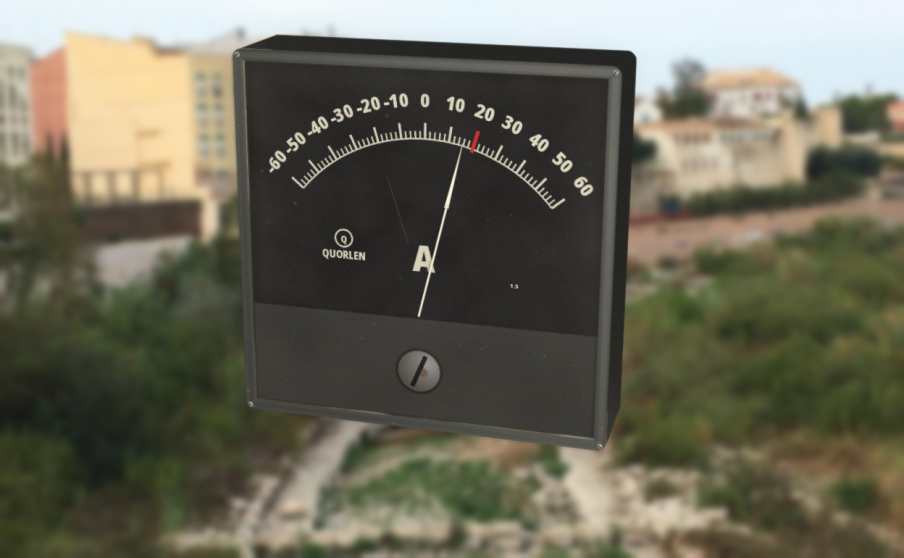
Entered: 16 A
